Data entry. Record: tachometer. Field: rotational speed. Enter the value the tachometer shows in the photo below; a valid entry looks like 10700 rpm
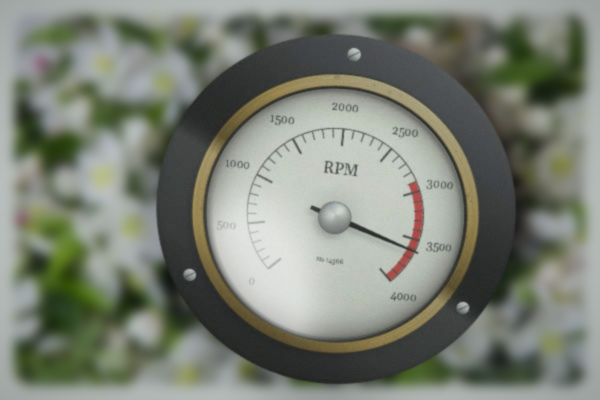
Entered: 3600 rpm
